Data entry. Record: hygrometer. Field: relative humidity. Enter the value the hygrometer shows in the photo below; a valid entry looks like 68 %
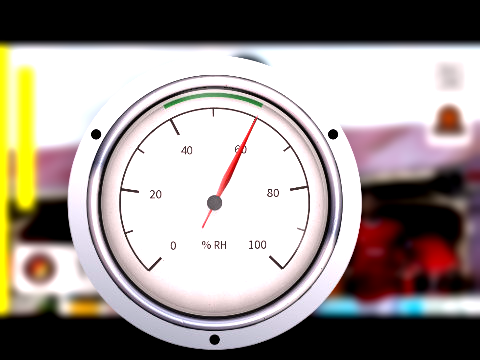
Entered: 60 %
